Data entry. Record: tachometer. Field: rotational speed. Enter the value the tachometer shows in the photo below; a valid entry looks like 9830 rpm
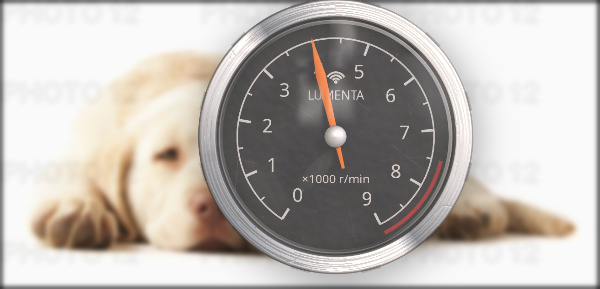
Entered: 4000 rpm
